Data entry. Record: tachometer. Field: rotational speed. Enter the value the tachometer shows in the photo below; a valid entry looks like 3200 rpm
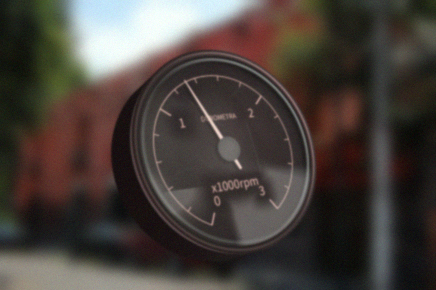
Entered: 1300 rpm
